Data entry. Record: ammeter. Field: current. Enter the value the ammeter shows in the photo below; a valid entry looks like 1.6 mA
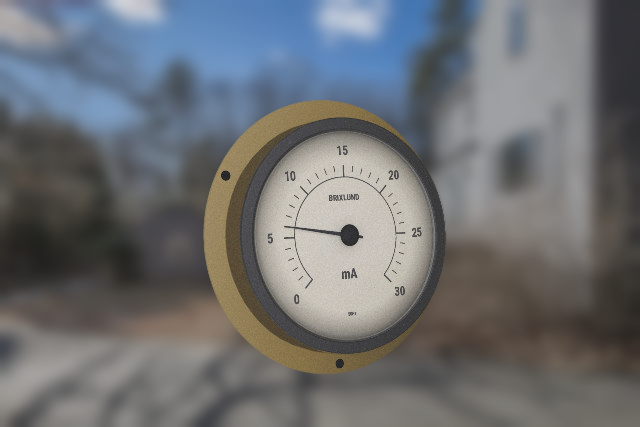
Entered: 6 mA
